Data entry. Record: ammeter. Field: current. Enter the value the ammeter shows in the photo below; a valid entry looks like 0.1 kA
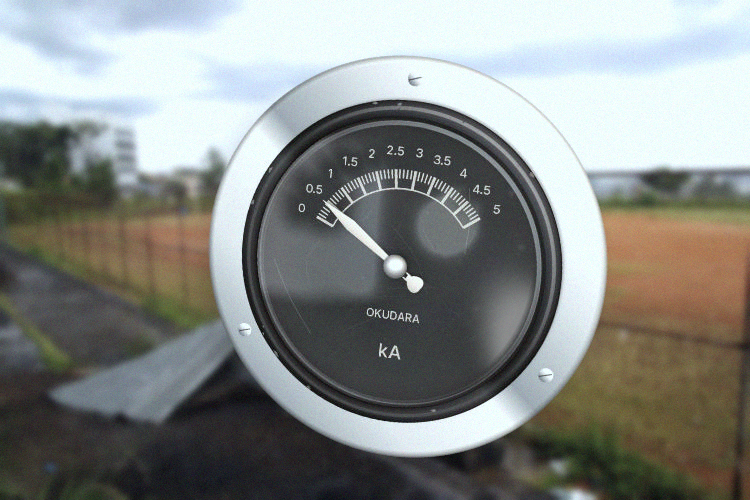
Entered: 0.5 kA
